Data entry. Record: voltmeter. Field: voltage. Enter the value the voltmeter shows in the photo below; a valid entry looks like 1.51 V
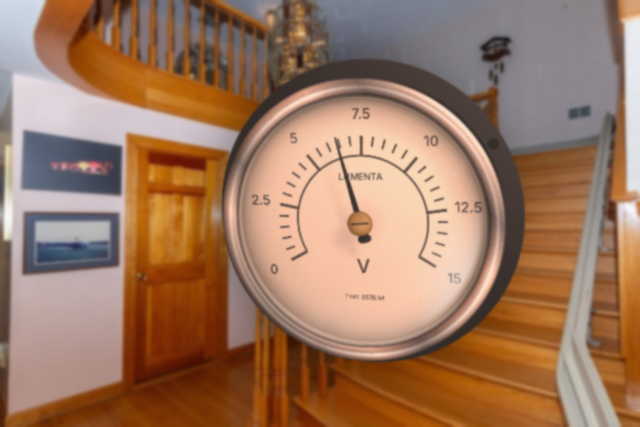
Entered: 6.5 V
